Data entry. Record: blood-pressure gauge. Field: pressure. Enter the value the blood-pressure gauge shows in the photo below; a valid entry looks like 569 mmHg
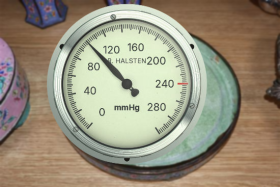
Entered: 100 mmHg
